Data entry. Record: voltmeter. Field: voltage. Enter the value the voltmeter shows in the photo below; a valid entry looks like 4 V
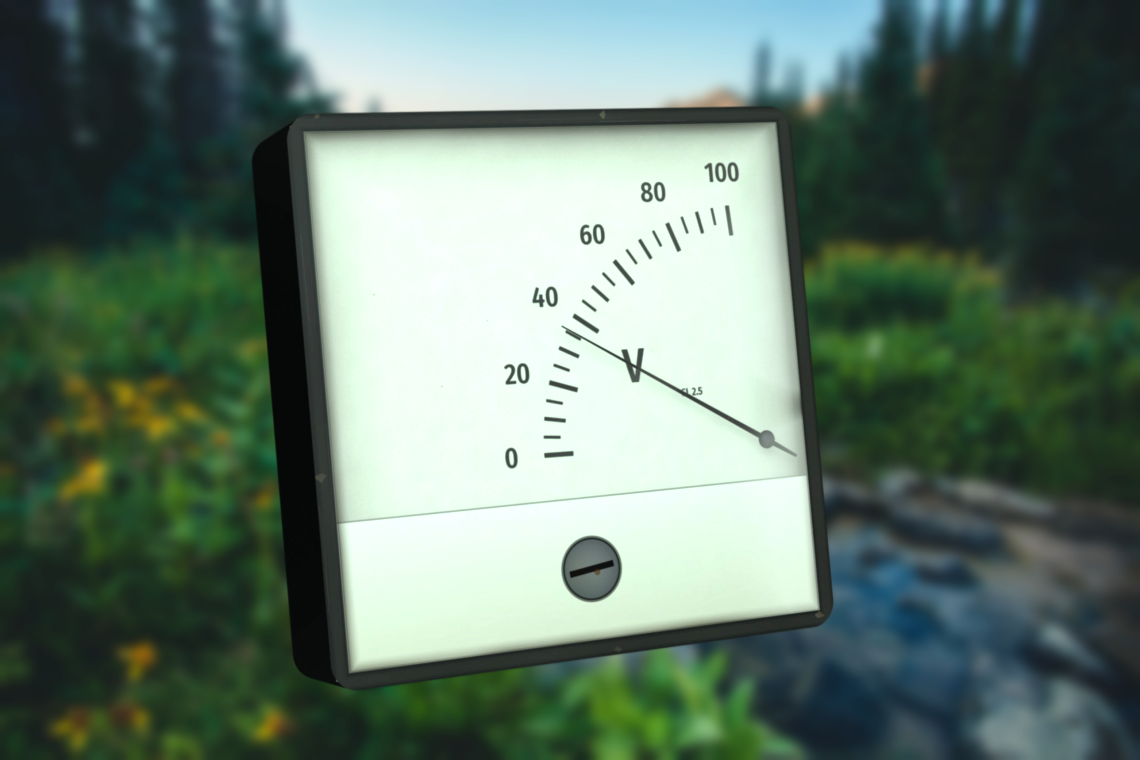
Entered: 35 V
